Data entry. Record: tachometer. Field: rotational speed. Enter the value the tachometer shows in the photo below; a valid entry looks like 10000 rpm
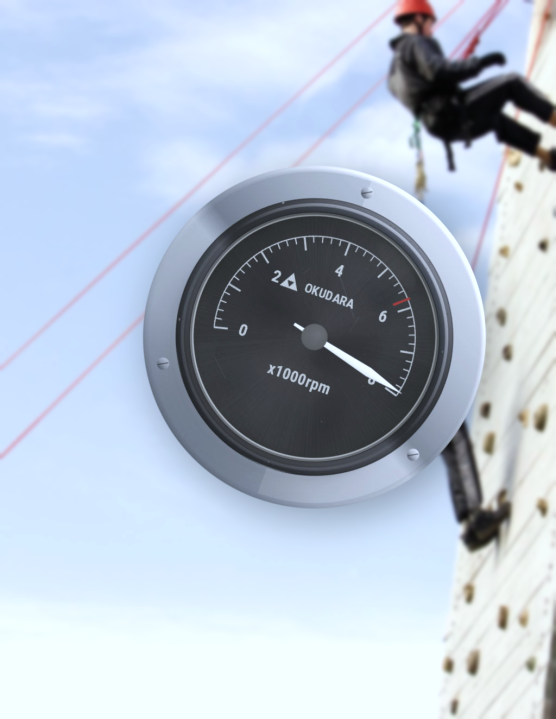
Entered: 7900 rpm
